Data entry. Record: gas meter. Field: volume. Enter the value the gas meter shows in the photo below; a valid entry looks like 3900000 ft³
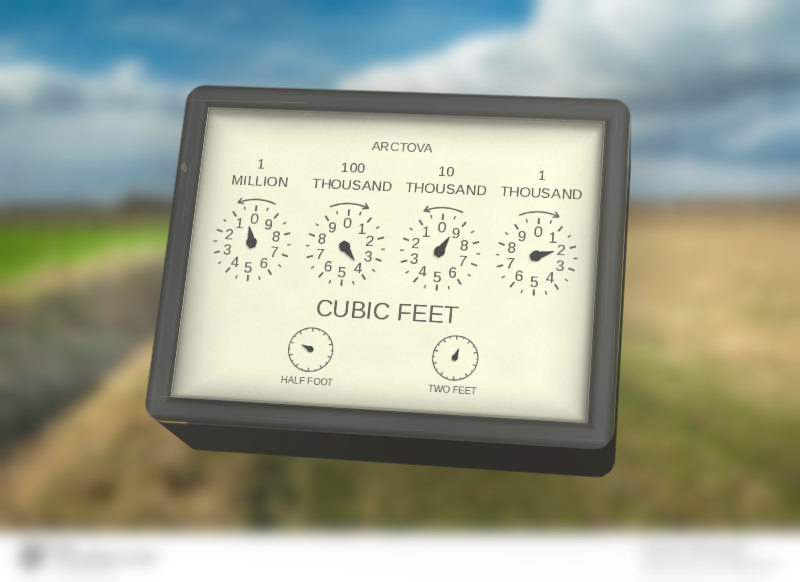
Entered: 39200 ft³
